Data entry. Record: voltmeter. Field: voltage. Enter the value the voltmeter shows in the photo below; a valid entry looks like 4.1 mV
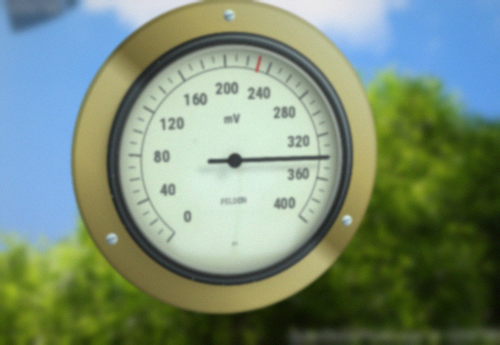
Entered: 340 mV
